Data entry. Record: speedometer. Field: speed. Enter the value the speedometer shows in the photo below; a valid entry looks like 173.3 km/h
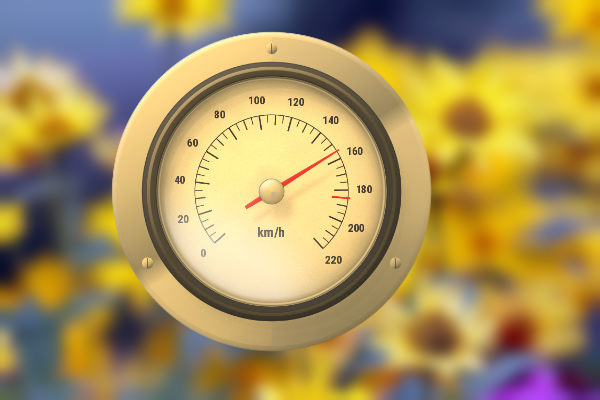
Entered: 155 km/h
